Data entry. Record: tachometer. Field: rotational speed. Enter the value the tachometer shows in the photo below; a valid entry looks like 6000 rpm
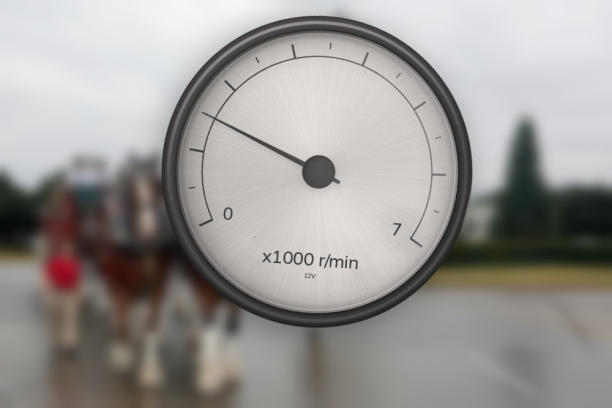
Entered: 1500 rpm
